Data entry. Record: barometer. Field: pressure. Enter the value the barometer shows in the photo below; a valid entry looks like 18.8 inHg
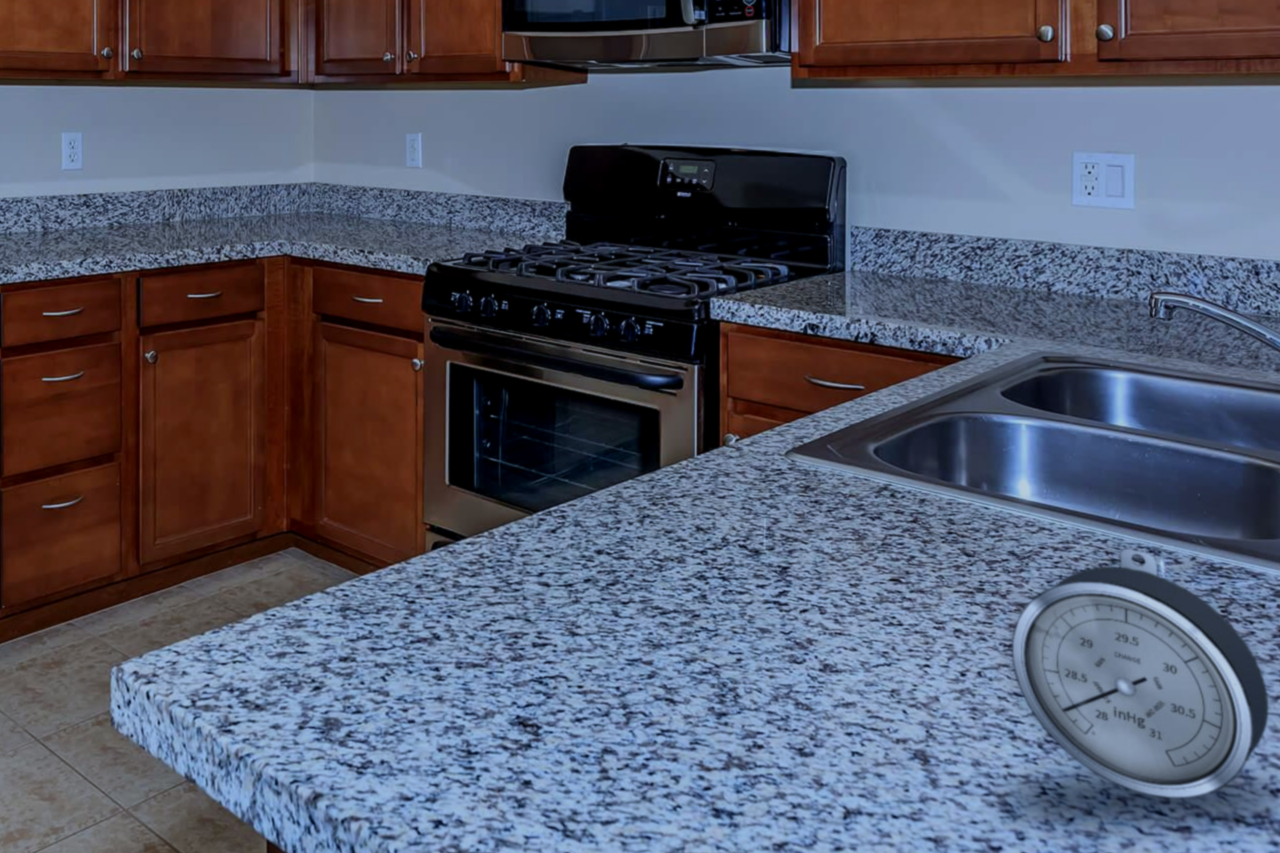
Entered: 28.2 inHg
